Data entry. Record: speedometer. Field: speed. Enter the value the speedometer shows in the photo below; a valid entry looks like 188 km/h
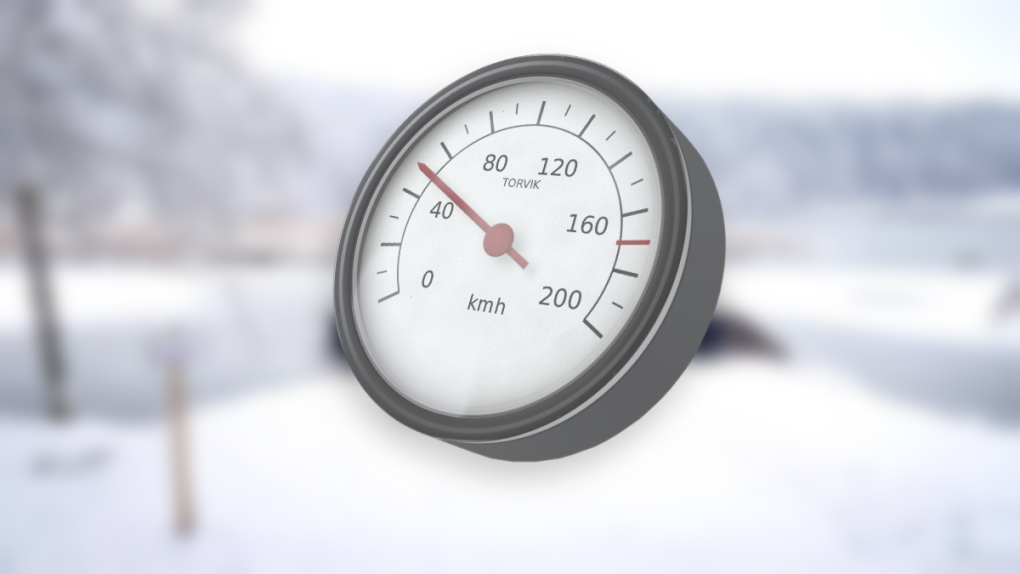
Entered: 50 km/h
